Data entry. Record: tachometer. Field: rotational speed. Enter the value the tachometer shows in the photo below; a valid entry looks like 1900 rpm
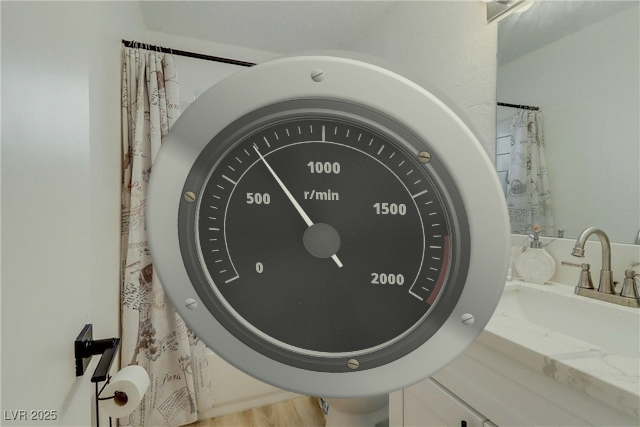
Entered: 700 rpm
